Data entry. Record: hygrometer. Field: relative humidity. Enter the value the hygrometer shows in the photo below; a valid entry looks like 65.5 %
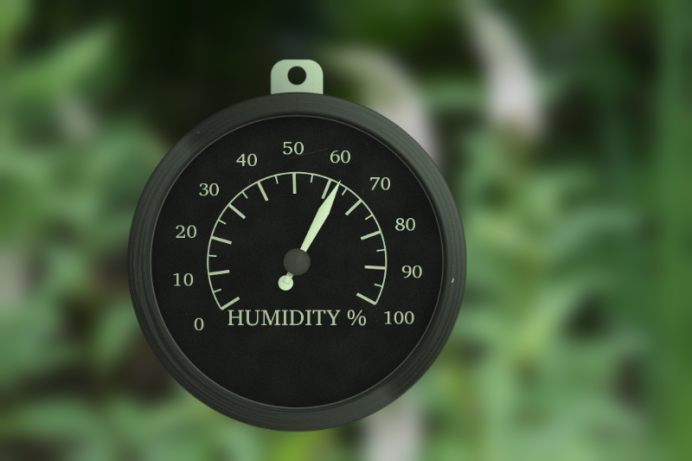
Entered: 62.5 %
